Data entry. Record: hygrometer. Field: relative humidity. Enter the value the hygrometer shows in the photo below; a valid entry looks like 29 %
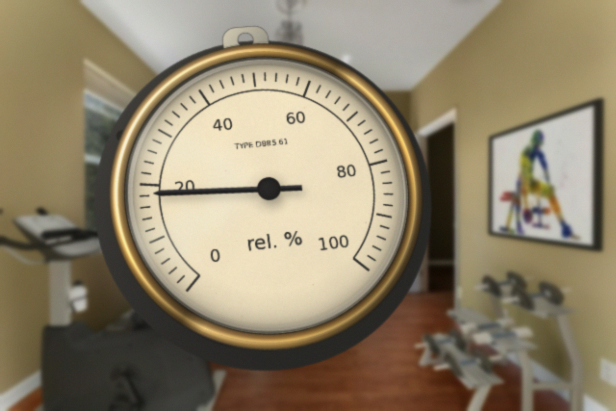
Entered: 18 %
